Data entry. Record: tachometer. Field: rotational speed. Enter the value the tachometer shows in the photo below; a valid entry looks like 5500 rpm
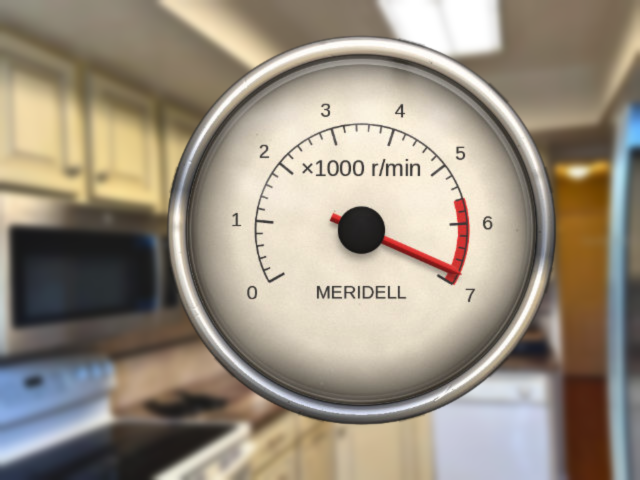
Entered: 6800 rpm
